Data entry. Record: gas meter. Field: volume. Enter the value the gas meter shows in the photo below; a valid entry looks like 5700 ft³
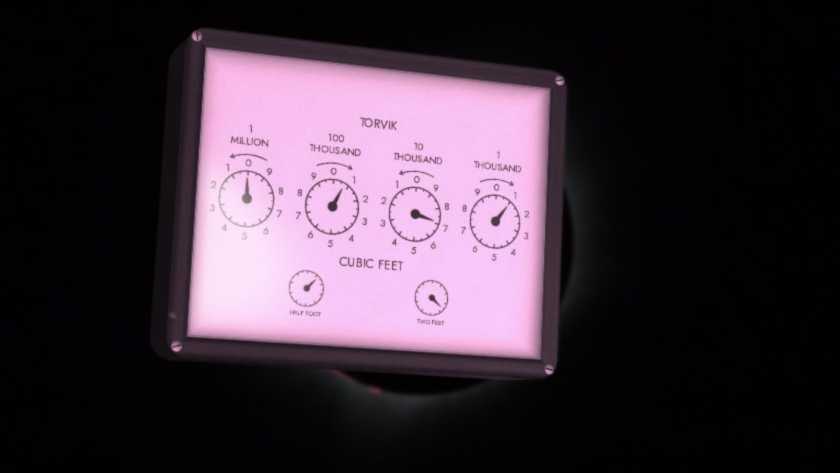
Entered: 7100 ft³
